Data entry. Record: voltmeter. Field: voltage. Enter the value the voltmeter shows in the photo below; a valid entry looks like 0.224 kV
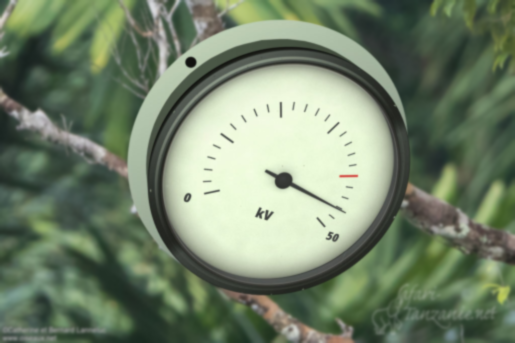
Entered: 46 kV
